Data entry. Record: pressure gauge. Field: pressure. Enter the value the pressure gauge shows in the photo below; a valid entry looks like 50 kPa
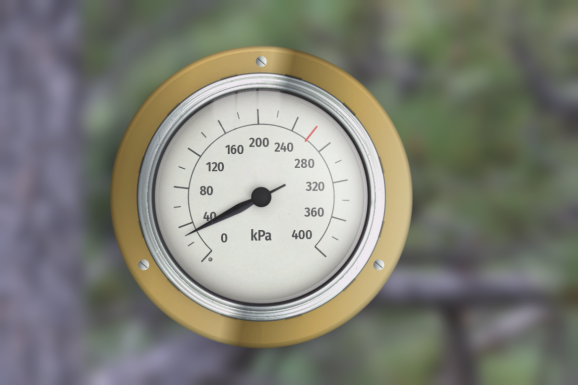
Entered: 30 kPa
